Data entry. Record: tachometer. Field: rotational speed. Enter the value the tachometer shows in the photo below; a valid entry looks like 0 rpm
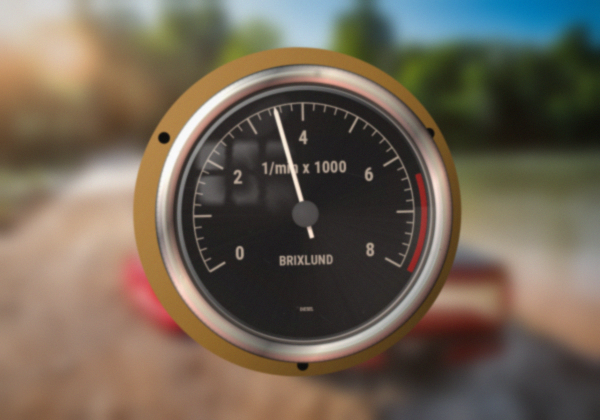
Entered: 3500 rpm
